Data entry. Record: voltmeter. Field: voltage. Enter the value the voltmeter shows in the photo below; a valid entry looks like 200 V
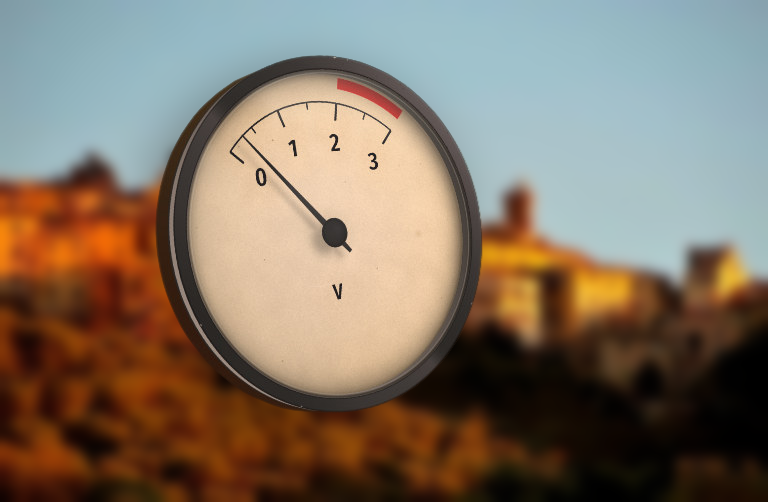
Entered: 0.25 V
